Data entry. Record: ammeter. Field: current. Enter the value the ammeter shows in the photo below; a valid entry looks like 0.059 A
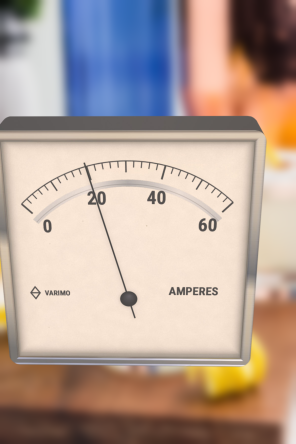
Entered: 20 A
